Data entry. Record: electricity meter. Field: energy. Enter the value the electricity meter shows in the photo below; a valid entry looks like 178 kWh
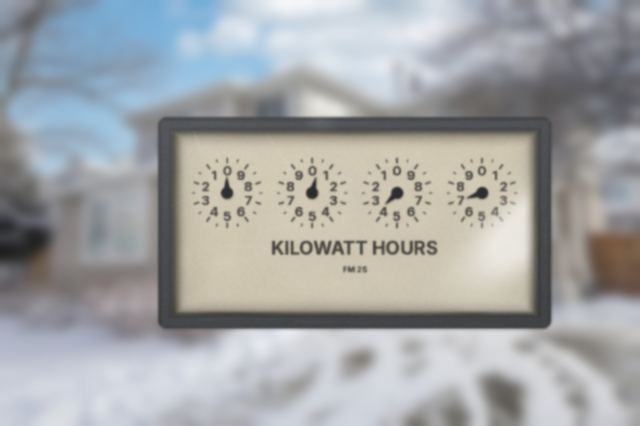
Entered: 37 kWh
